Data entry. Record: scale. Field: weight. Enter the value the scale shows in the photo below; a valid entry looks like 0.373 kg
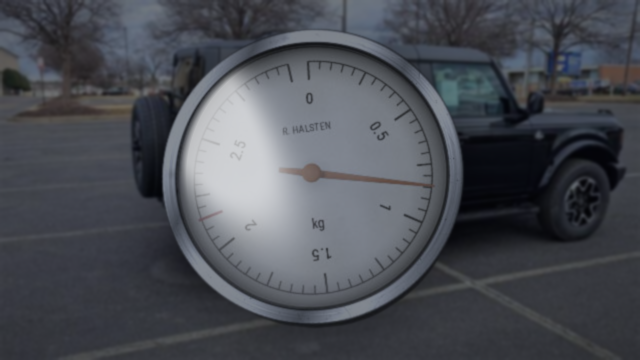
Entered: 0.85 kg
